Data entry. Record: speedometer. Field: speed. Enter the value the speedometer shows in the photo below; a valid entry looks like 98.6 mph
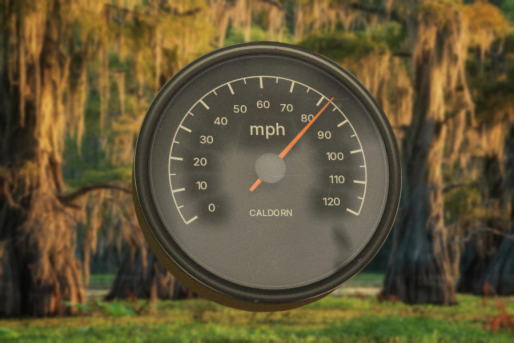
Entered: 82.5 mph
